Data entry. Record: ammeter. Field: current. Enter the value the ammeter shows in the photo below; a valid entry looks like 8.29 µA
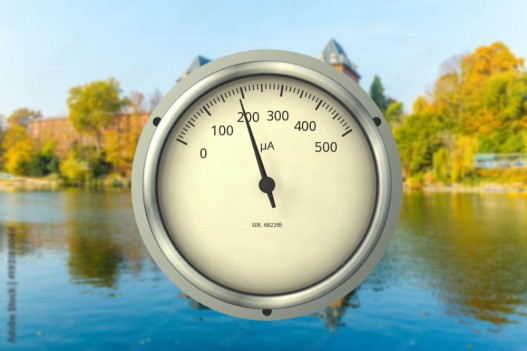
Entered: 190 µA
